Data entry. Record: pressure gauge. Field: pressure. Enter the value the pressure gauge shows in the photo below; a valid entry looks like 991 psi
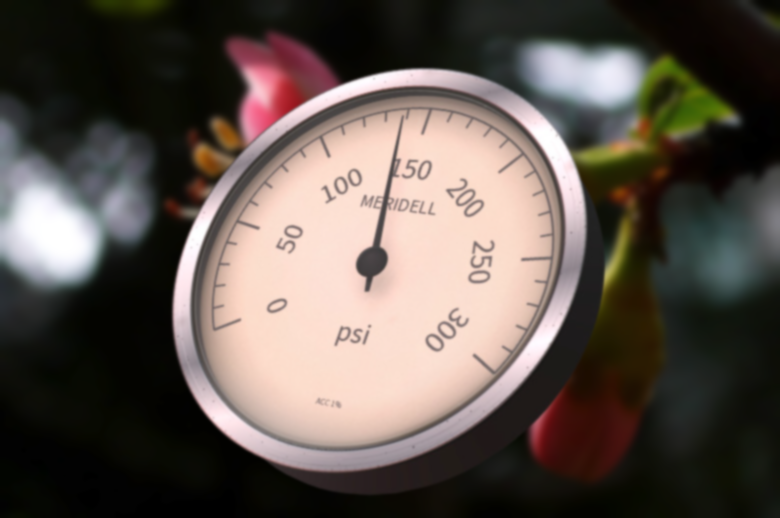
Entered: 140 psi
